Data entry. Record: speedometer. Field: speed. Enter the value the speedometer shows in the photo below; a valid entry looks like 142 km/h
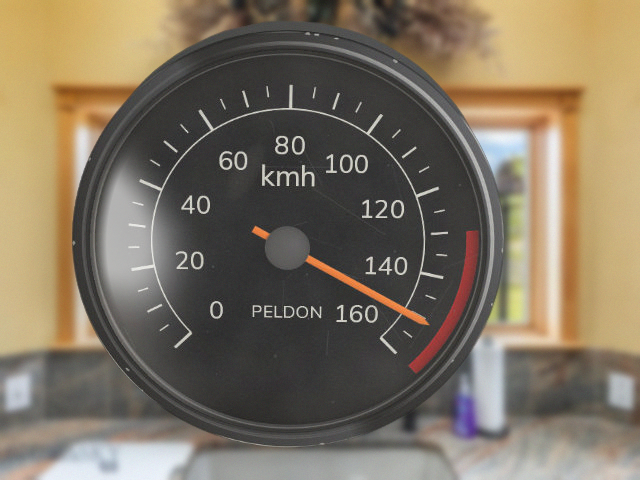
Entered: 150 km/h
